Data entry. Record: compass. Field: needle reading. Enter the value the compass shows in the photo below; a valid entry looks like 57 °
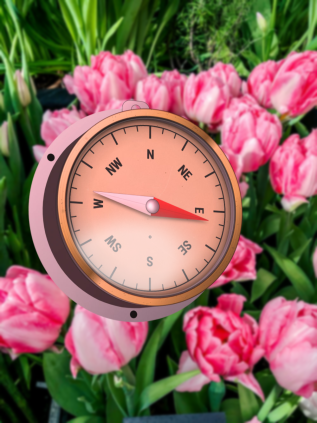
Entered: 100 °
